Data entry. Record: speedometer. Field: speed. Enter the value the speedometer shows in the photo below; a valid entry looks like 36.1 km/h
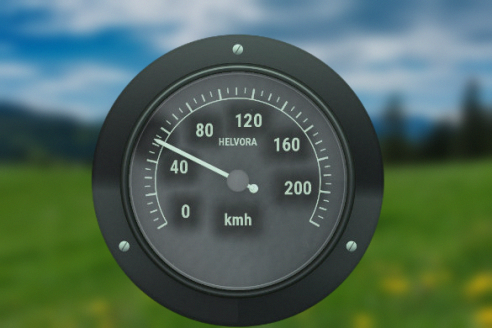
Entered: 52.5 km/h
